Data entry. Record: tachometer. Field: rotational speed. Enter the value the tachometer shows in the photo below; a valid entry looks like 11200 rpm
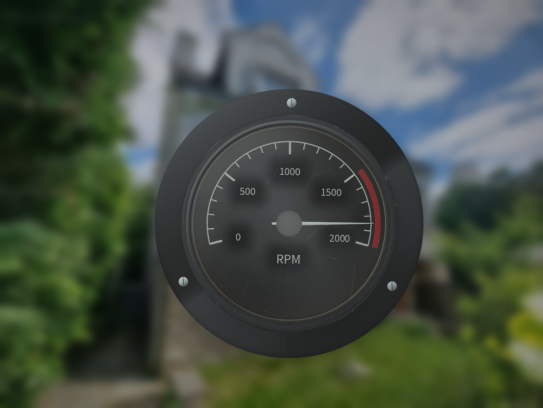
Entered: 1850 rpm
